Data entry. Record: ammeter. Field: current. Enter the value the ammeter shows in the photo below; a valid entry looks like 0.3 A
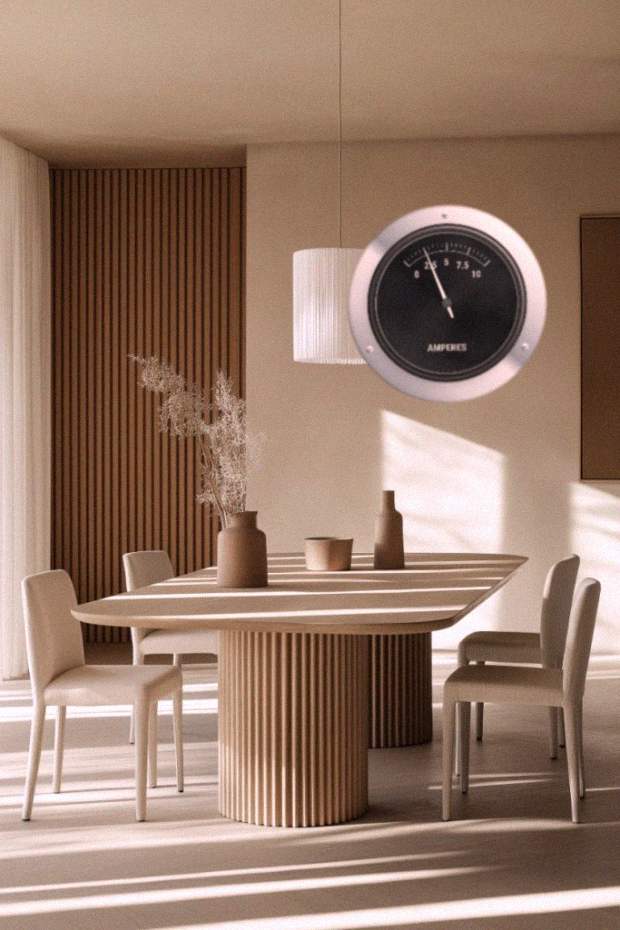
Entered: 2.5 A
